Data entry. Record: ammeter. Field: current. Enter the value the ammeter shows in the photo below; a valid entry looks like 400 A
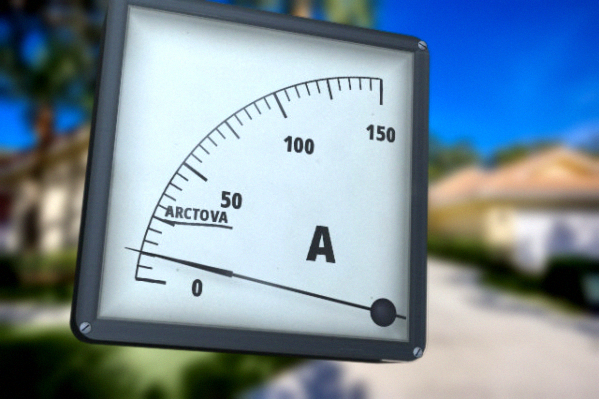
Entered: 10 A
